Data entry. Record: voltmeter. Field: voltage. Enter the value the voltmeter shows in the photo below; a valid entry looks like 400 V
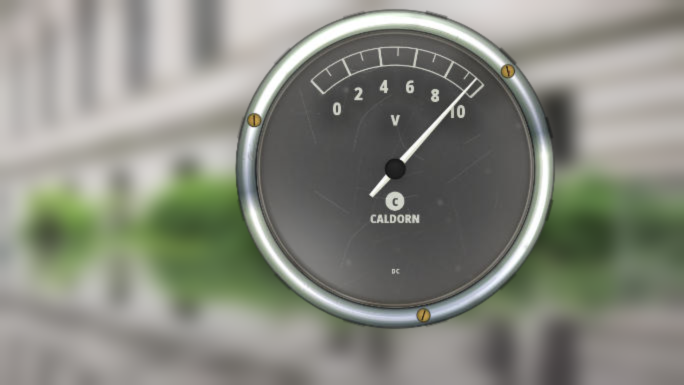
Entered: 9.5 V
